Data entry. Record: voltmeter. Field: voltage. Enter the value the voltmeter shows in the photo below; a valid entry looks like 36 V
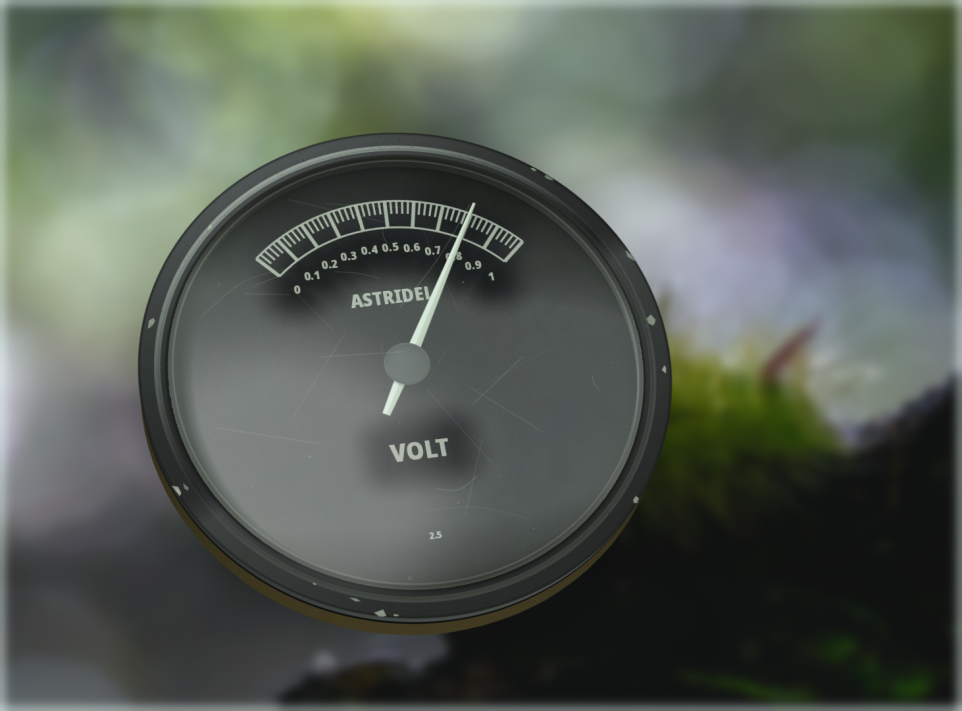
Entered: 0.8 V
